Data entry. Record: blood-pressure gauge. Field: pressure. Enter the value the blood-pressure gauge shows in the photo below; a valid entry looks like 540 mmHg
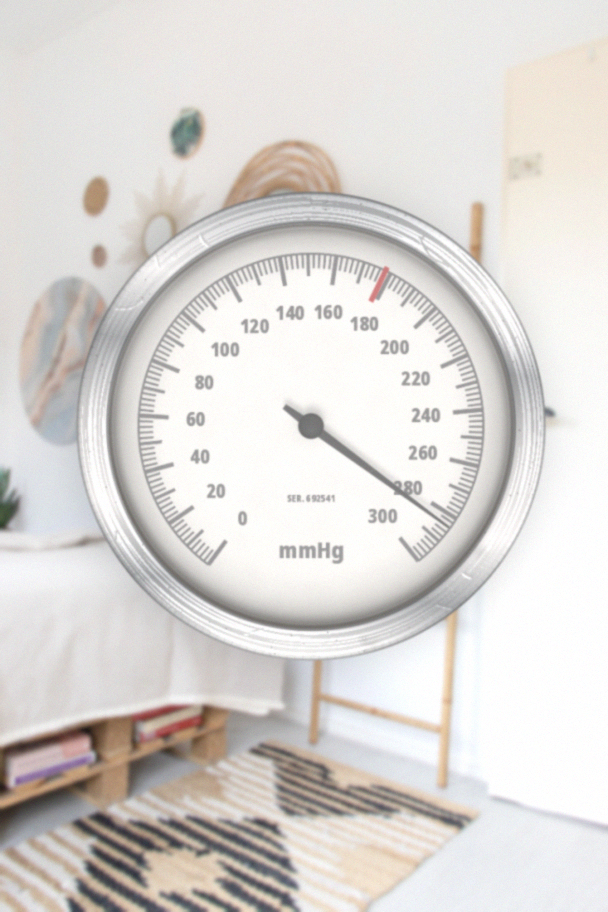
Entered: 284 mmHg
